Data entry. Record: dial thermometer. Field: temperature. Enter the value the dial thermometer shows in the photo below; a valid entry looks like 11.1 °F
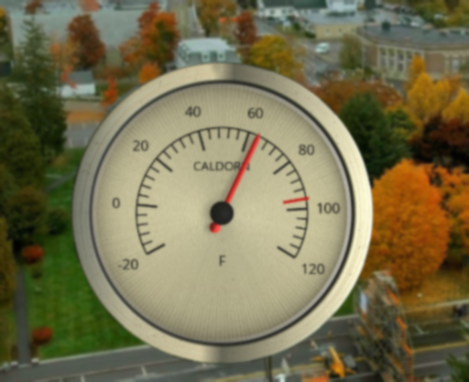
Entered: 64 °F
